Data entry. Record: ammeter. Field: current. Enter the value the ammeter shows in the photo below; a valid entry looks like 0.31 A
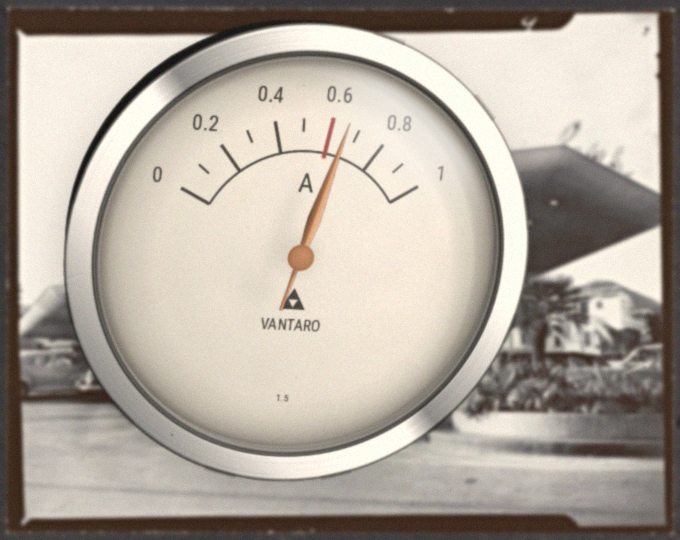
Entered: 0.65 A
